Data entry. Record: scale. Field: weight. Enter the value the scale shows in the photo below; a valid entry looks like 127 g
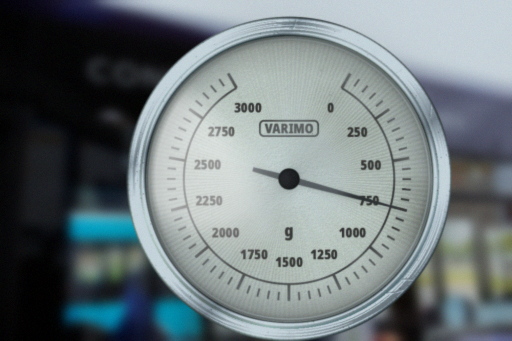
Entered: 750 g
